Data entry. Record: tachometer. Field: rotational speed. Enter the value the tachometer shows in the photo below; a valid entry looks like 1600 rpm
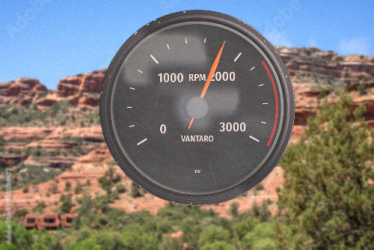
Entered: 1800 rpm
